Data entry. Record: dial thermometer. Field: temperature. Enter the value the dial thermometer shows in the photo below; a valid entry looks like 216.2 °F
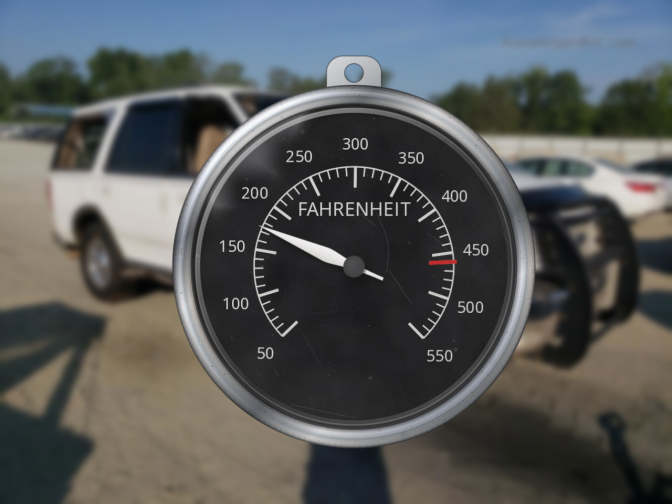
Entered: 175 °F
